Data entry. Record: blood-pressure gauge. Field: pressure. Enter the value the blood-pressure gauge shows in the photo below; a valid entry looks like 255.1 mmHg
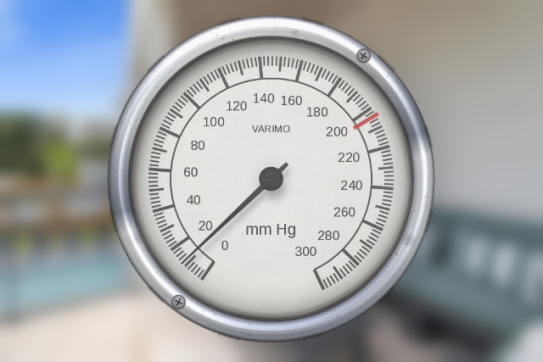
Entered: 12 mmHg
